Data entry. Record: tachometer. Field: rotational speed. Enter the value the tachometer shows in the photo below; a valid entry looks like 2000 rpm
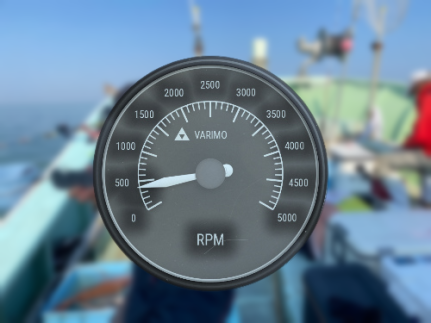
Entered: 400 rpm
